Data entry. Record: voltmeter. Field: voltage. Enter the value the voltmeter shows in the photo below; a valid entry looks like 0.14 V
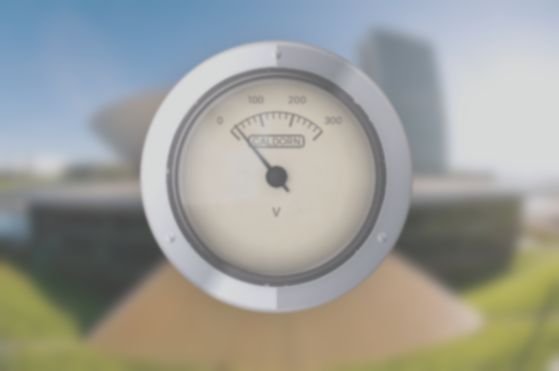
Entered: 20 V
